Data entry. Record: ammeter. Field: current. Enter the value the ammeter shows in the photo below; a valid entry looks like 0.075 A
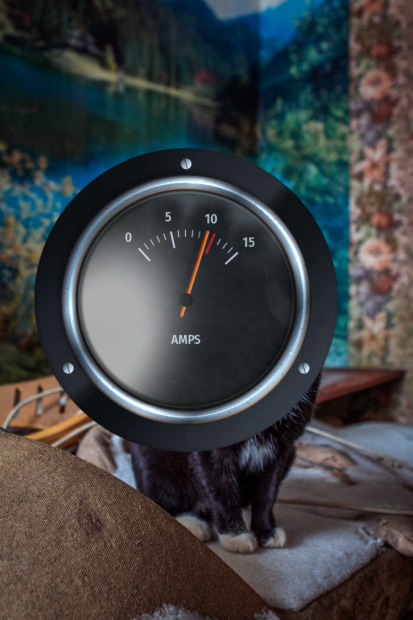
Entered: 10 A
